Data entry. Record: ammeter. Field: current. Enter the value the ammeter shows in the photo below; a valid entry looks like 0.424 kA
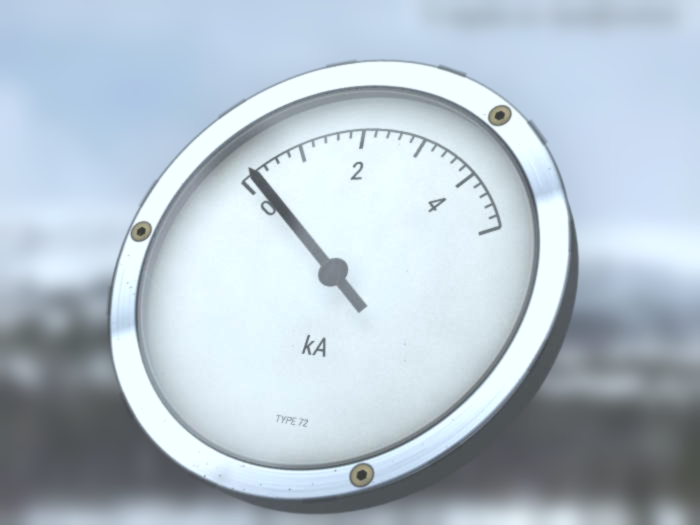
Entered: 0.2 kA
